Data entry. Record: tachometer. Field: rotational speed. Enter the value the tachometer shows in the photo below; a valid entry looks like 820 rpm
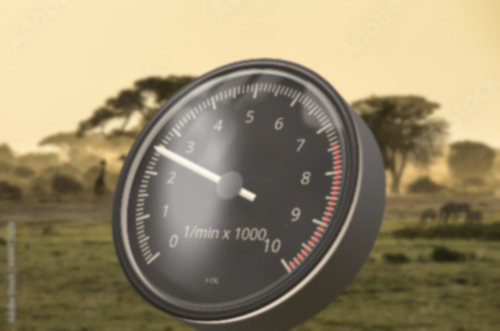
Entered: 2500 rpm
